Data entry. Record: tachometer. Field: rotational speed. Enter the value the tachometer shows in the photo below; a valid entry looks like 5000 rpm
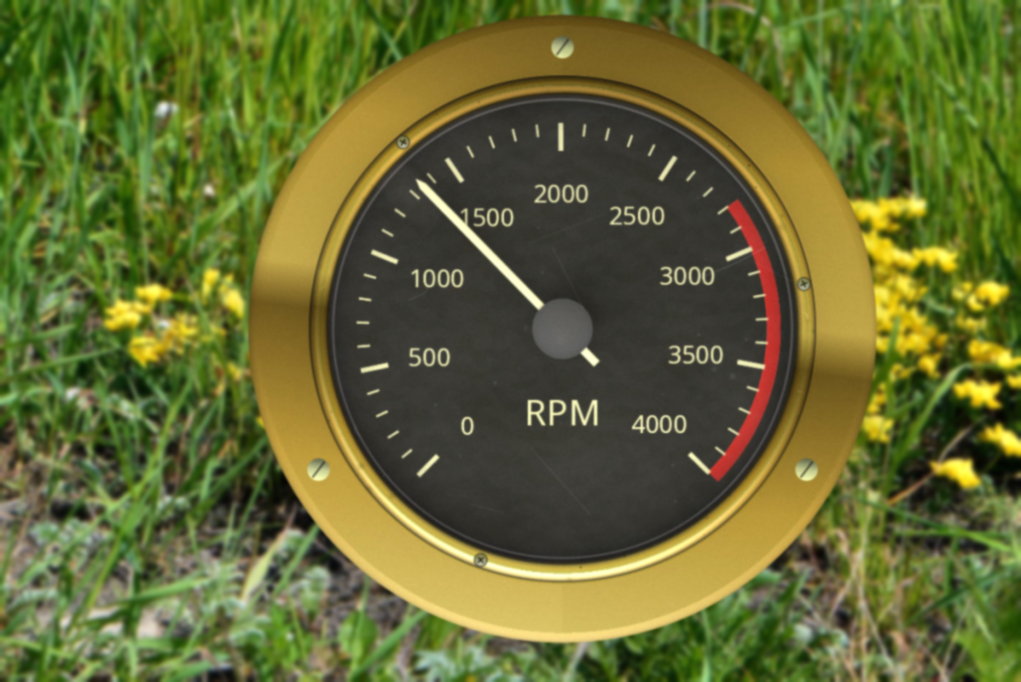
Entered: 1350 rpm
